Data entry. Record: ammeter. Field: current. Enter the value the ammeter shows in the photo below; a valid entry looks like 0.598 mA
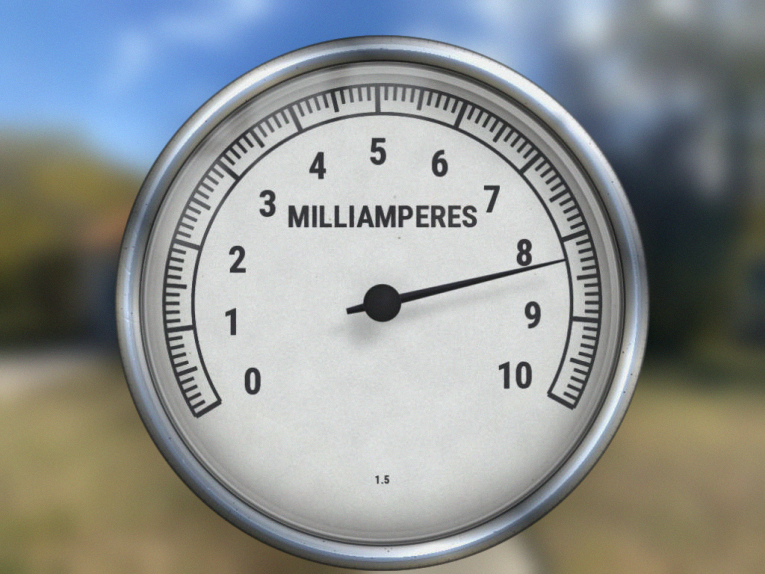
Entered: 8.25 mA
